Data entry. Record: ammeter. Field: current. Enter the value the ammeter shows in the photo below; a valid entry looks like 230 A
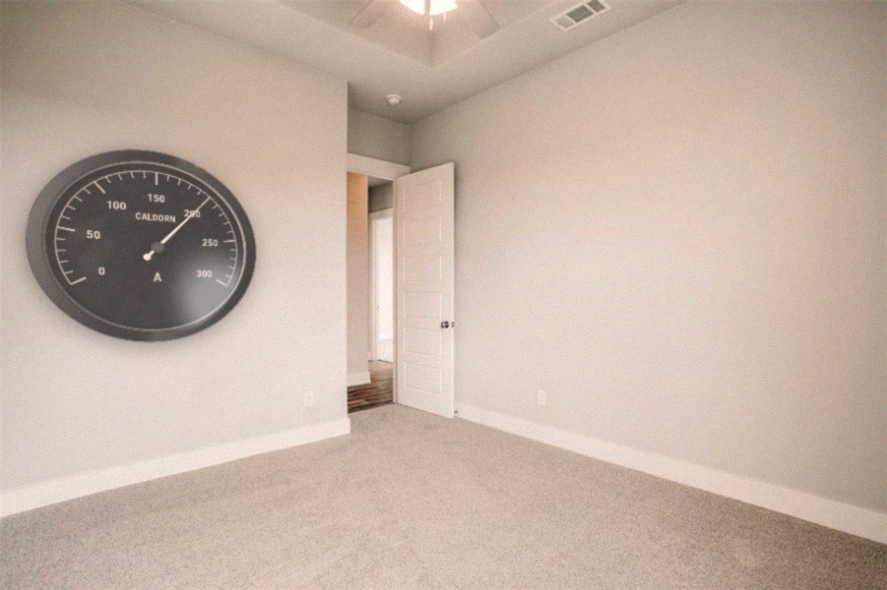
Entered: 200 A
